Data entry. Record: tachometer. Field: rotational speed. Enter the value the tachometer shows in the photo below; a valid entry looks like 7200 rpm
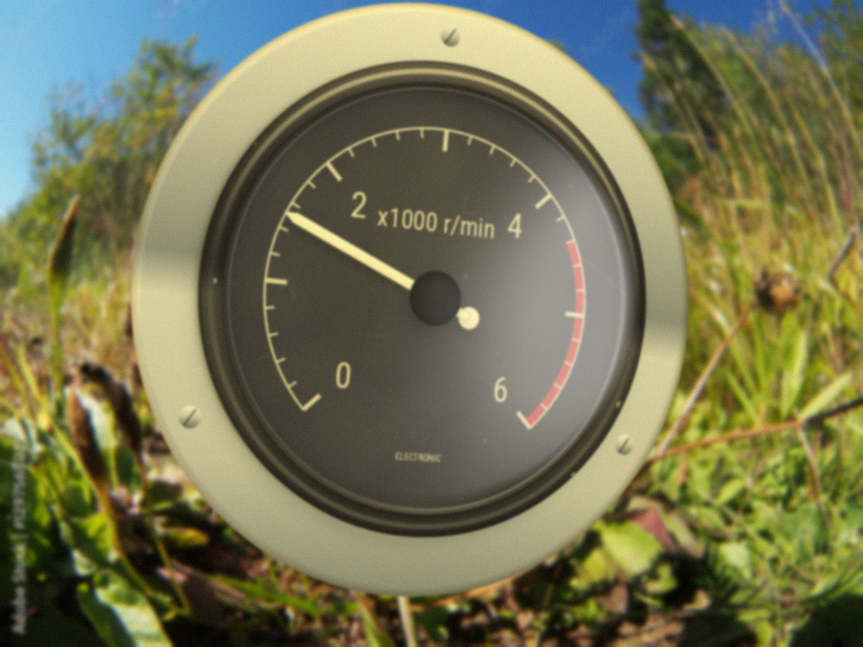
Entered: 1500 rpm
